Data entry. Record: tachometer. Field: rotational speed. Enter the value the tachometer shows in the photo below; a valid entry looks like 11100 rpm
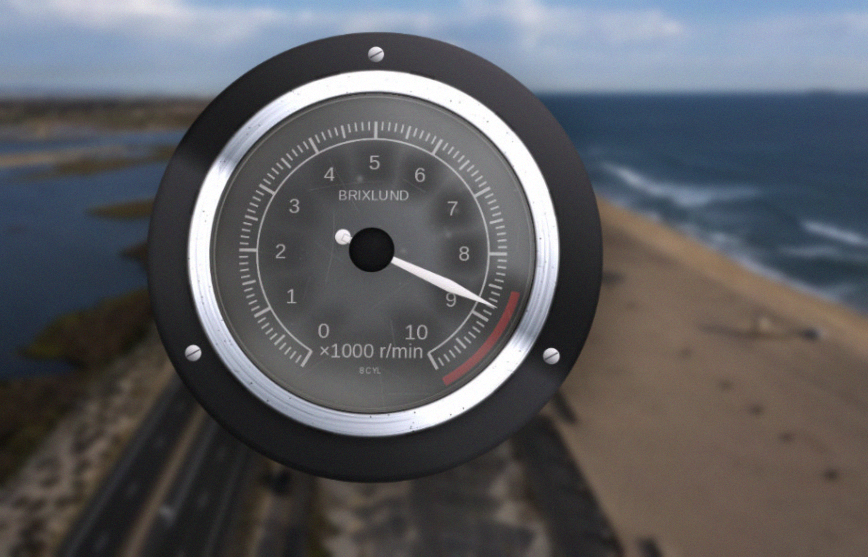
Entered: 8800 rpm
